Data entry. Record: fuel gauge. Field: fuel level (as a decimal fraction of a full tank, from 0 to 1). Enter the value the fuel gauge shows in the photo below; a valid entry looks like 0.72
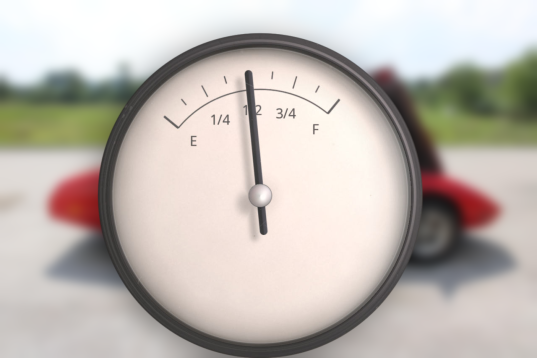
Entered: 0.5
